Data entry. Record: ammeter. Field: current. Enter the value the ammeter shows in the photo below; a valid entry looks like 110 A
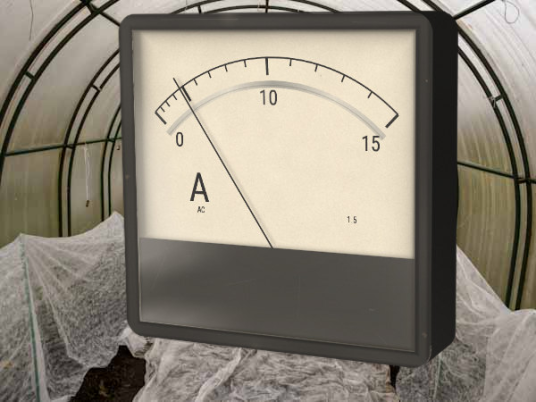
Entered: 5 A
